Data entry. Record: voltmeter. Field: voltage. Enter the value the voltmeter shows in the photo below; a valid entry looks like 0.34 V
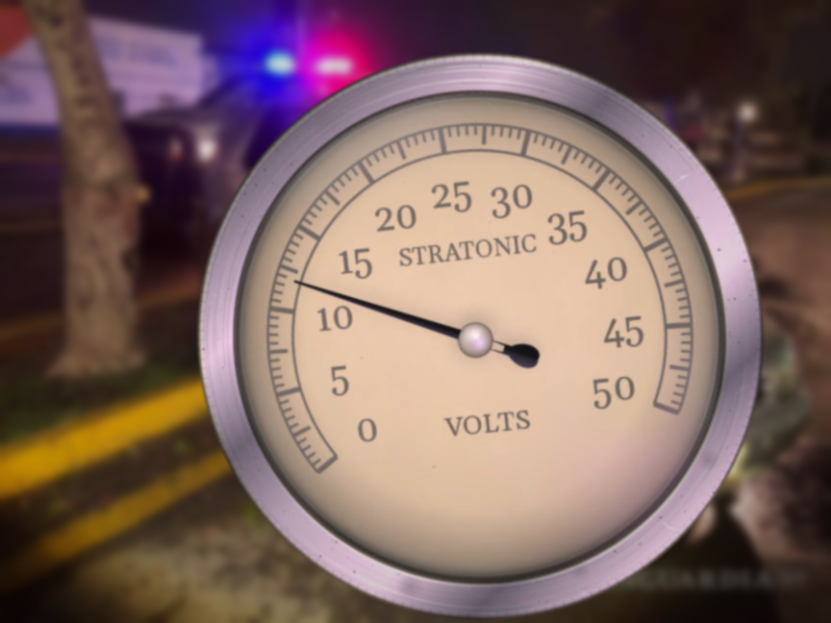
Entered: 12 V
